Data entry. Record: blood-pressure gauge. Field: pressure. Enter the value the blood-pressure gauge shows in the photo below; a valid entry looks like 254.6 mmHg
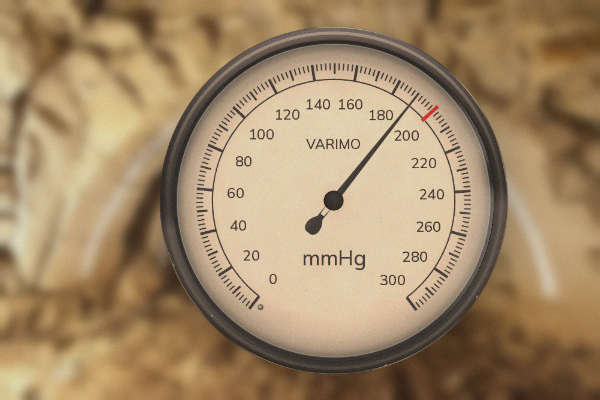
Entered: 190 mmHg
